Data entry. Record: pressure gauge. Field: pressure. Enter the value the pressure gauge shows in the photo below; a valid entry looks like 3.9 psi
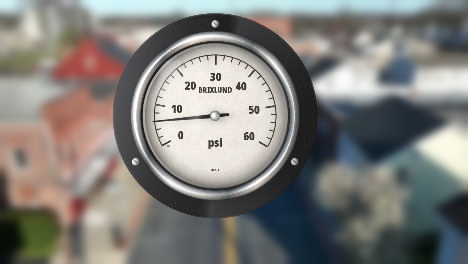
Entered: 6 psi
